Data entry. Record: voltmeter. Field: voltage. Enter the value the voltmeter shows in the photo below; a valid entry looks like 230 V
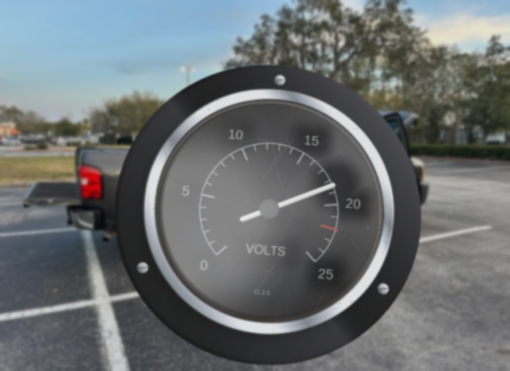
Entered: 18.5 V
